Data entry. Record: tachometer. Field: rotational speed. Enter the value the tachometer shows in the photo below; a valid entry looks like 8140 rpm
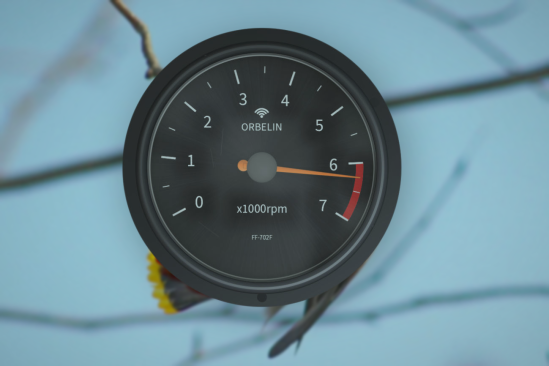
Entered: 6250 rpm
